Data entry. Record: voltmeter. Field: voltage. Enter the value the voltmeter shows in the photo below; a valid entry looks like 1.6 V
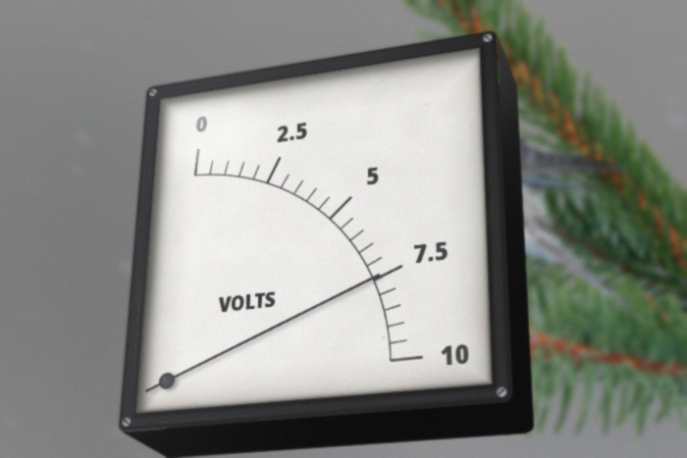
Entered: 7.5 V
